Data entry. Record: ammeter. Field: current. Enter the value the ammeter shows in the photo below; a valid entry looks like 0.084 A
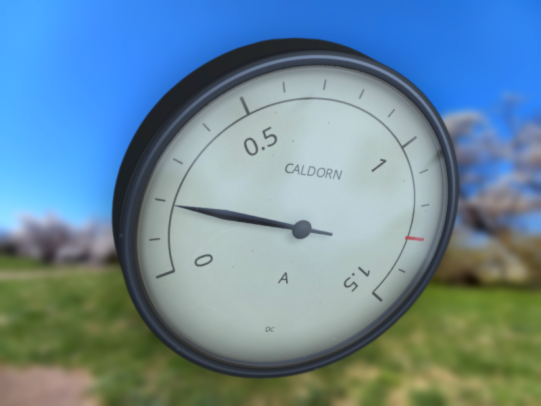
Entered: 0.2 A
